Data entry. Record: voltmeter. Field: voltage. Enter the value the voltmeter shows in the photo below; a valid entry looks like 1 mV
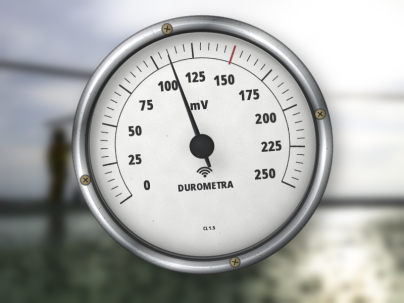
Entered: 110 mV
